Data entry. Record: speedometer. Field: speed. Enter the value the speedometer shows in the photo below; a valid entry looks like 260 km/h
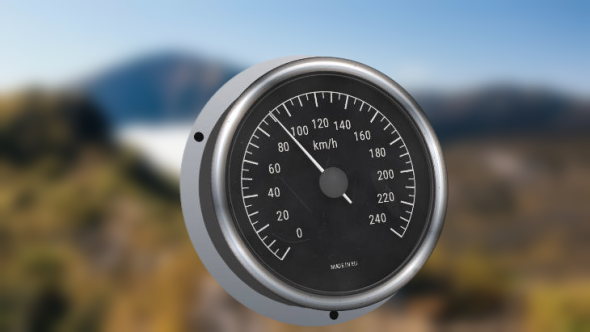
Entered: 90 km/h
